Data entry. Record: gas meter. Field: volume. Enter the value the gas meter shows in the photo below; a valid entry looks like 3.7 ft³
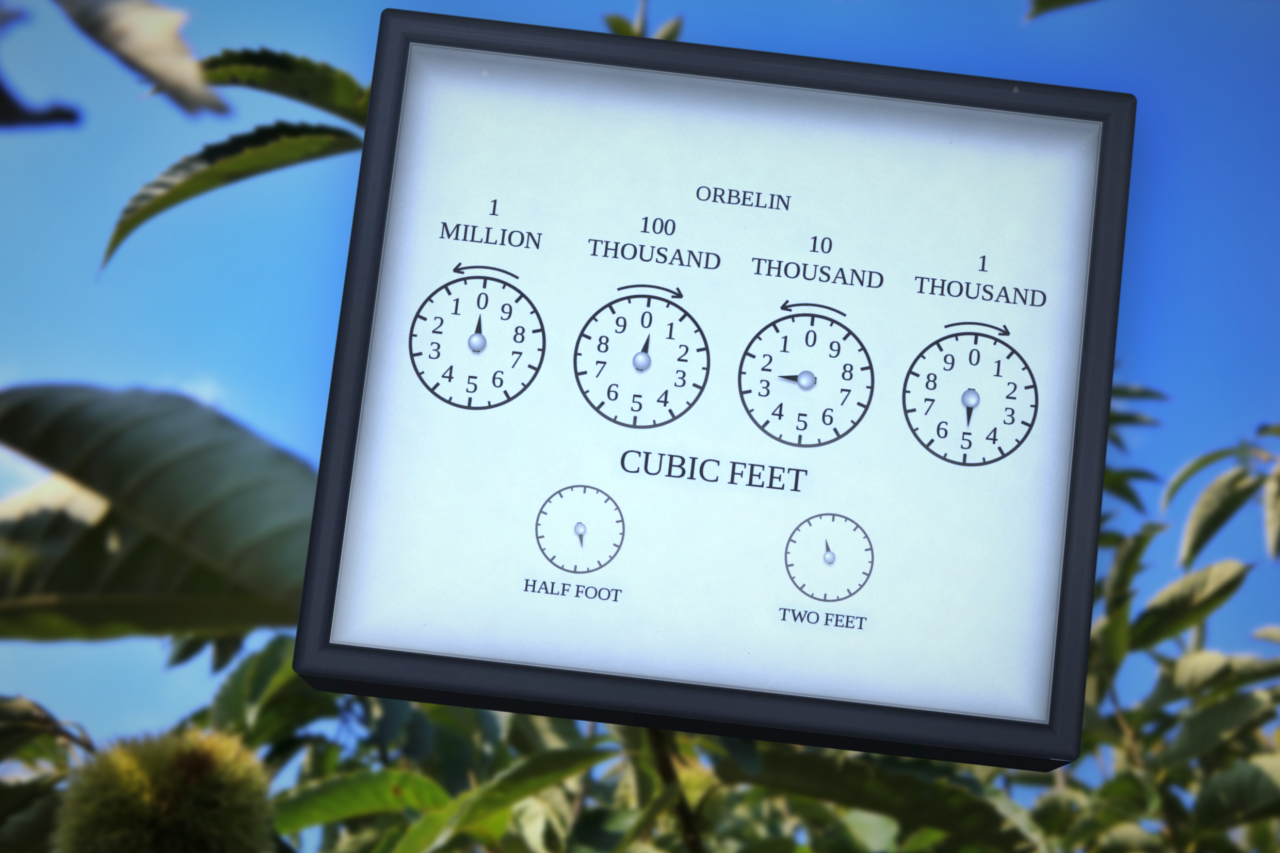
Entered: 2500 ft³
